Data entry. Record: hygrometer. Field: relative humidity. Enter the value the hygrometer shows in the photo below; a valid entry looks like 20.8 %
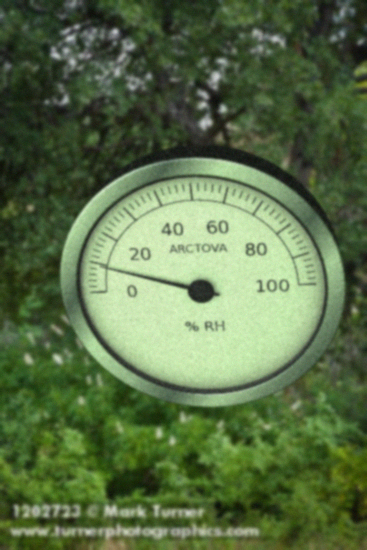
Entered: 10 %
